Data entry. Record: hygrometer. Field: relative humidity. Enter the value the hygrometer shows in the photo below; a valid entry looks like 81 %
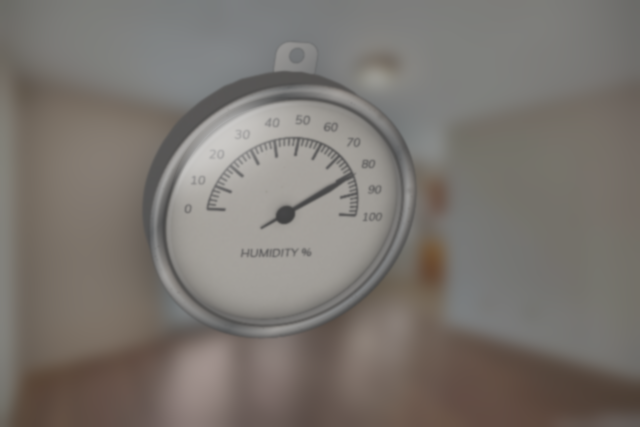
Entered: 80 %
